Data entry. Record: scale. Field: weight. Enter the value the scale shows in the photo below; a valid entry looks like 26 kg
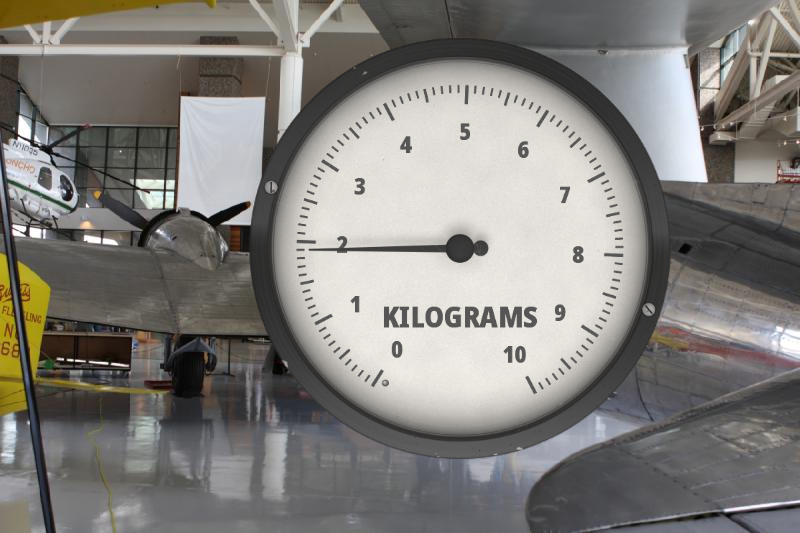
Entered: 1.9 kg
